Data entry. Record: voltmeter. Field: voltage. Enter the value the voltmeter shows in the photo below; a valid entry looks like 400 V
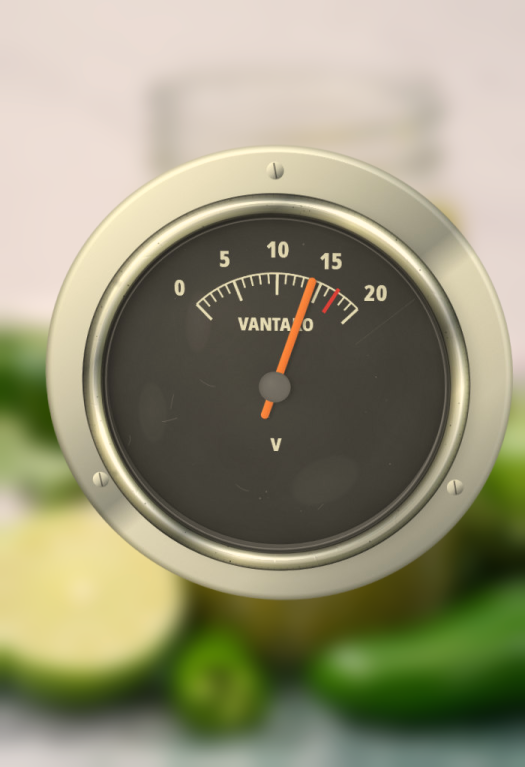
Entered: 14 V
